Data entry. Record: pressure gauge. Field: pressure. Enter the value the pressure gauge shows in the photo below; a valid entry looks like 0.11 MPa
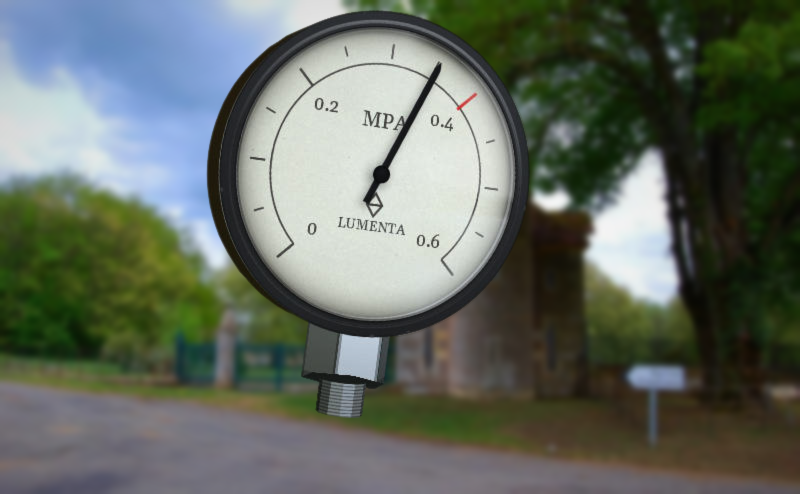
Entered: 0.35 MPa
